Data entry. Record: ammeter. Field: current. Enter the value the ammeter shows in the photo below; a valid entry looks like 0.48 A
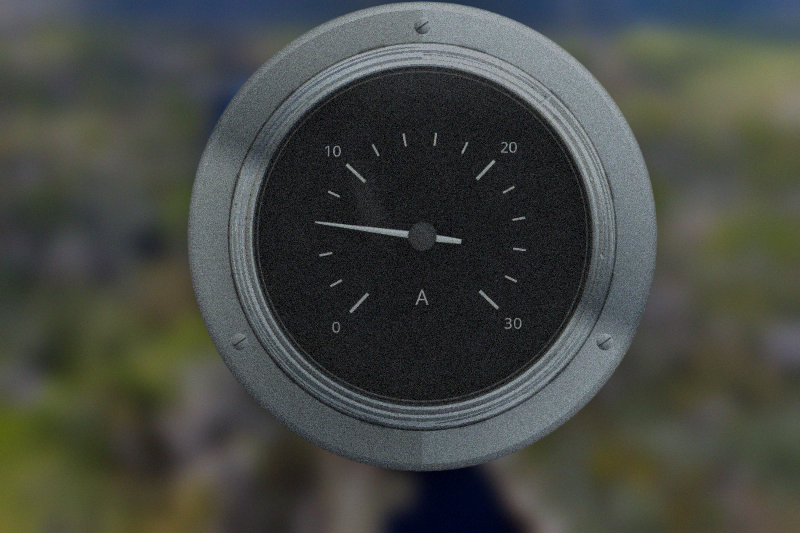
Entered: 6 A
